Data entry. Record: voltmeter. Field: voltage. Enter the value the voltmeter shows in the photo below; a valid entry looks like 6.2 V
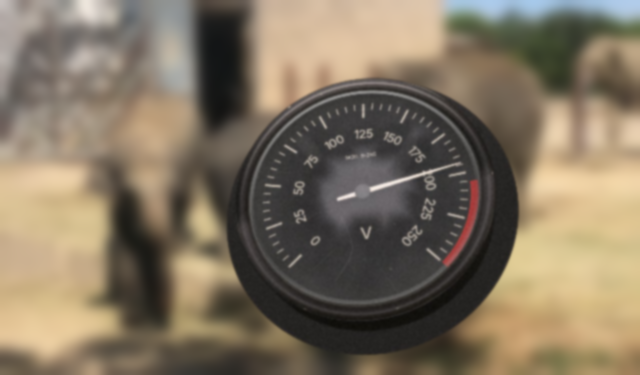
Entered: 195 V
